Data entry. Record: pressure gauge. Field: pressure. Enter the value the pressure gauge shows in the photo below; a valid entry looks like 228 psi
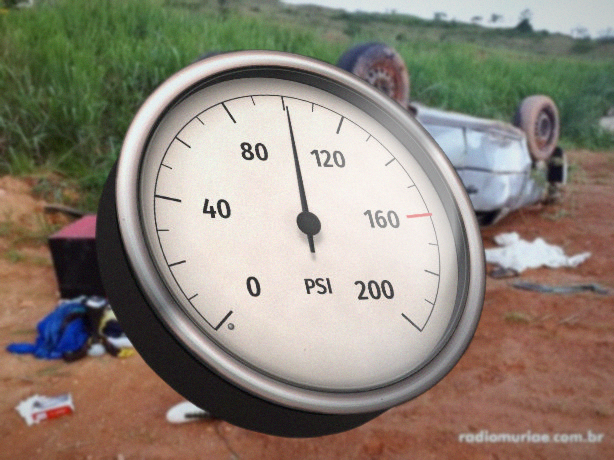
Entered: 100 psi
